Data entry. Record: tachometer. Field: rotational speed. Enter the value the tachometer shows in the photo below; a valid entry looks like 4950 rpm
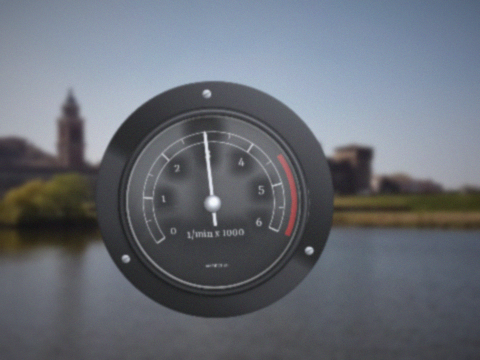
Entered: 3000 rpm
